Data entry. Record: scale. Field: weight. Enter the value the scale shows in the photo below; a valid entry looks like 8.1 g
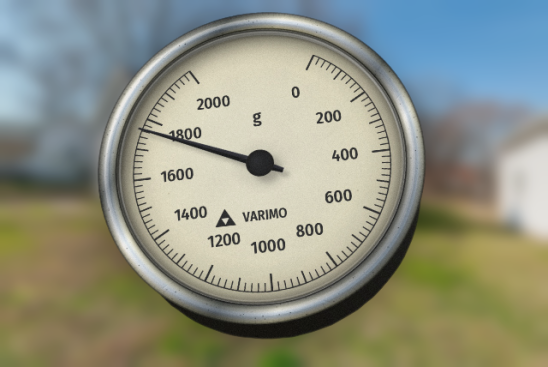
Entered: 1760 g
